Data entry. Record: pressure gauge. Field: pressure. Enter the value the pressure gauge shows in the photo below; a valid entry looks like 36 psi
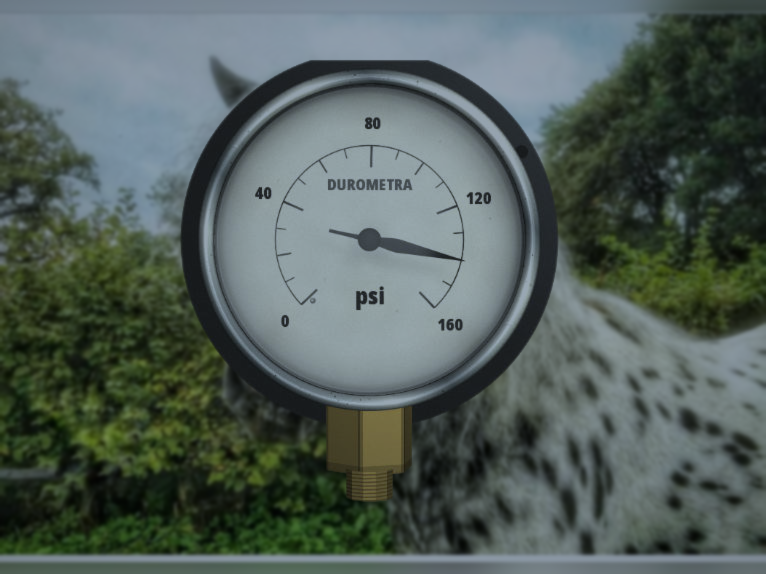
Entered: 140 psi
